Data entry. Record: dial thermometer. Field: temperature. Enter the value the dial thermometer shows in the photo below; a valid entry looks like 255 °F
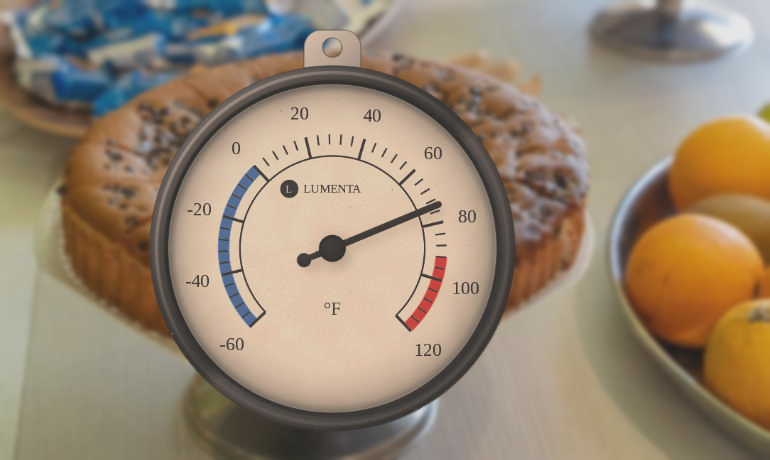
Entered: 74 °F
